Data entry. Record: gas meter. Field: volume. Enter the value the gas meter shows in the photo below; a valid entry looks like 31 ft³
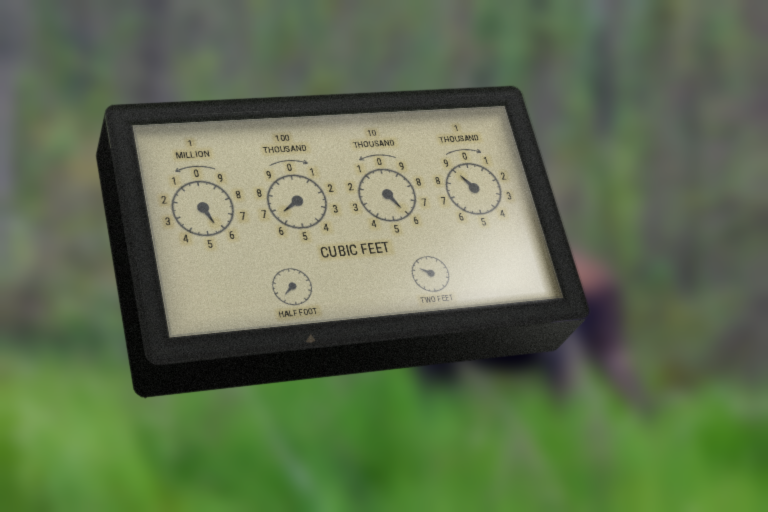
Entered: 565900 ft³
